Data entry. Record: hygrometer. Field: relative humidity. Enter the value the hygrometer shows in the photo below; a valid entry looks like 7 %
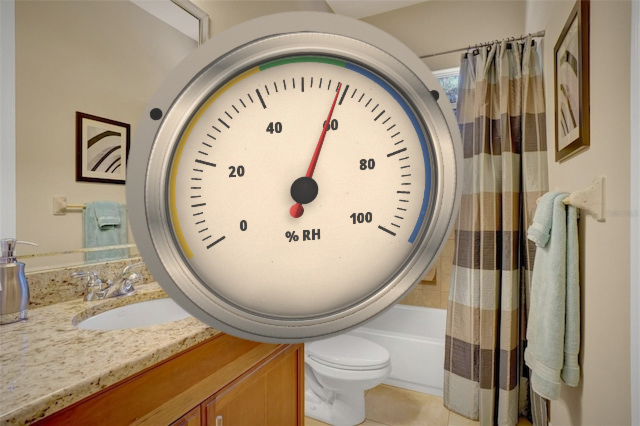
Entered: 58 %
